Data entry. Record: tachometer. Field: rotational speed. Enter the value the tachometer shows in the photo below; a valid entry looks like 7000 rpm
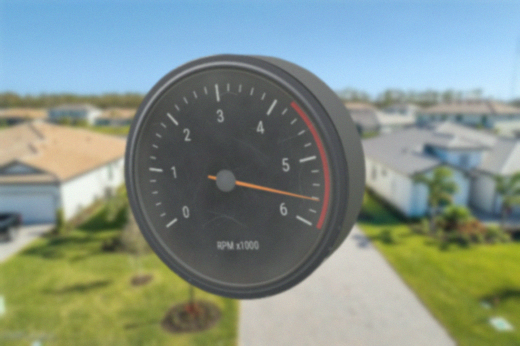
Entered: 5600 rpm
